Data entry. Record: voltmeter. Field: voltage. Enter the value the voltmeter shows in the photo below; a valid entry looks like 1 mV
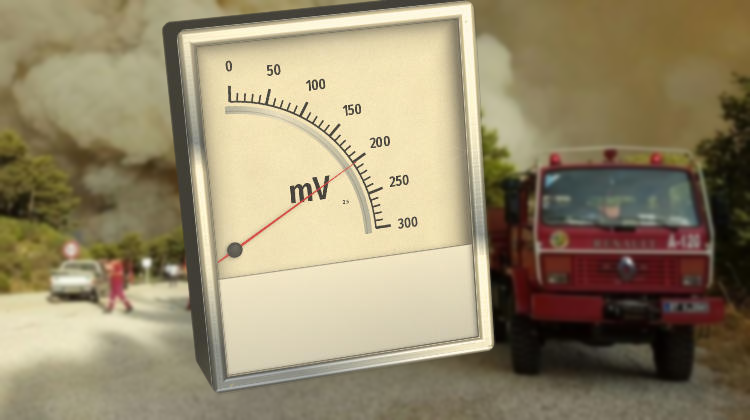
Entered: 200 mV
